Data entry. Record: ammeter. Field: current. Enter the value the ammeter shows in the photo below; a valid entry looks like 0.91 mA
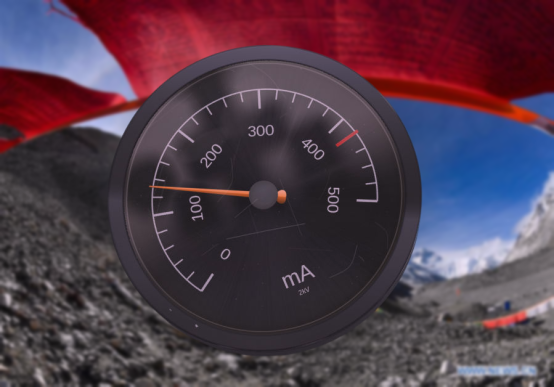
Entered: 130 mA
